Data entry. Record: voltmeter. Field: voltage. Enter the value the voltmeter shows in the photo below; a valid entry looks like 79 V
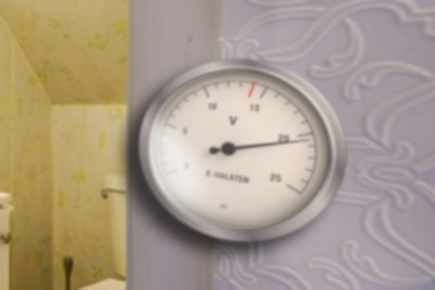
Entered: 20.5 V
